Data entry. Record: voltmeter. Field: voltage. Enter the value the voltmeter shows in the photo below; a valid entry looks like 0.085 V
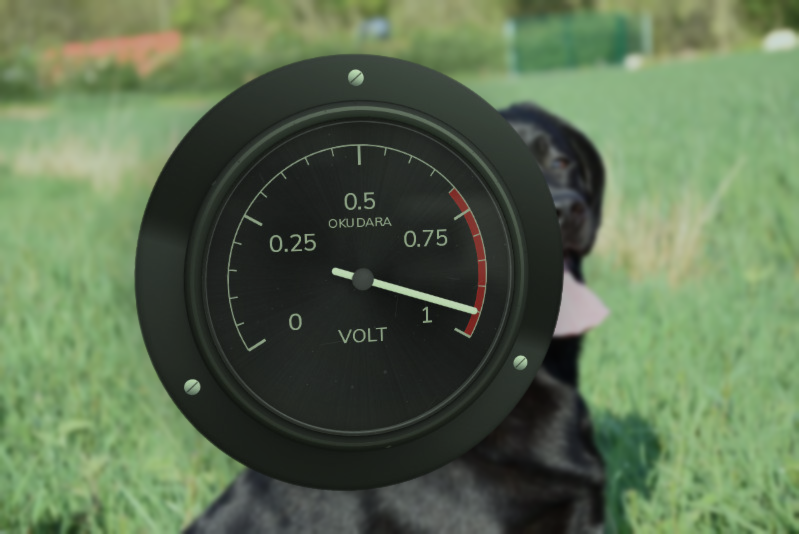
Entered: 0.95 V
